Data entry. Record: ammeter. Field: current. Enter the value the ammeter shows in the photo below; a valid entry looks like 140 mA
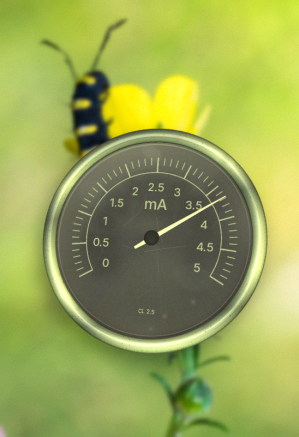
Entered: 3.7 mA
